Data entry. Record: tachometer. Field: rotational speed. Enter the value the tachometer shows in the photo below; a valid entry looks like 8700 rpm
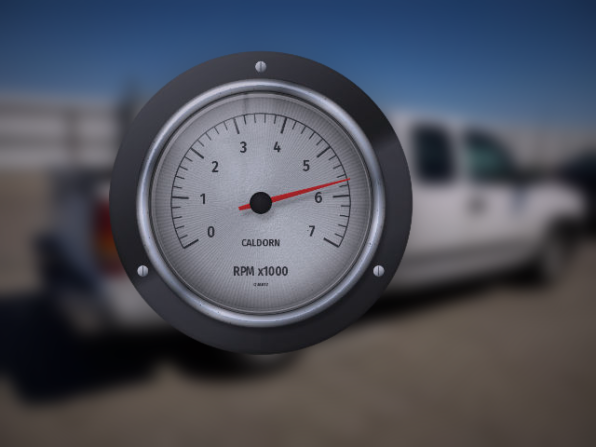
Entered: 5700 rpm
